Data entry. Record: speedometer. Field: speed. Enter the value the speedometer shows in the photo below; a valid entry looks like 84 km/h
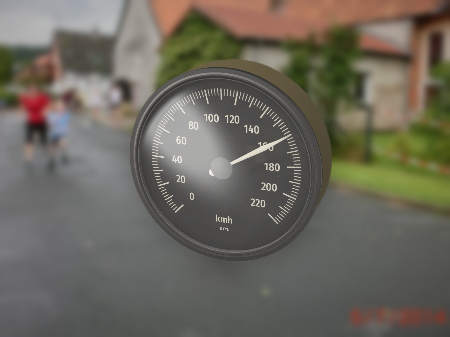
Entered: 160 km/h
